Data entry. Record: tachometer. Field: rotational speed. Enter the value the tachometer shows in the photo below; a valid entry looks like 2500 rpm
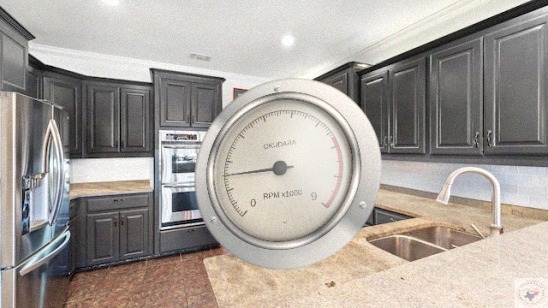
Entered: 1500 rpm
